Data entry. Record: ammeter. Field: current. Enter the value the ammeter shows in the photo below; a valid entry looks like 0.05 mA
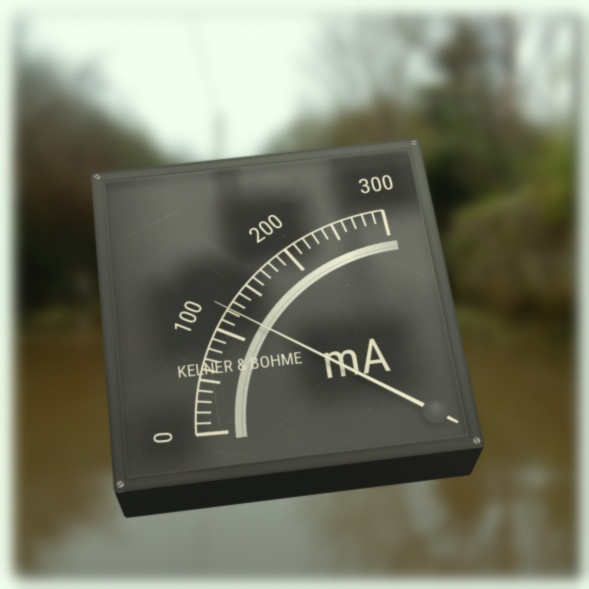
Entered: 120 mA
